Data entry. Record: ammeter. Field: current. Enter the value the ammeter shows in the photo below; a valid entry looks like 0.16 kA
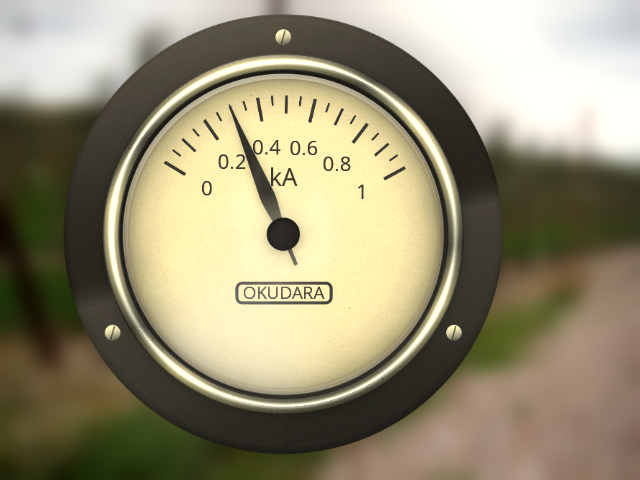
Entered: 0.3 kA
